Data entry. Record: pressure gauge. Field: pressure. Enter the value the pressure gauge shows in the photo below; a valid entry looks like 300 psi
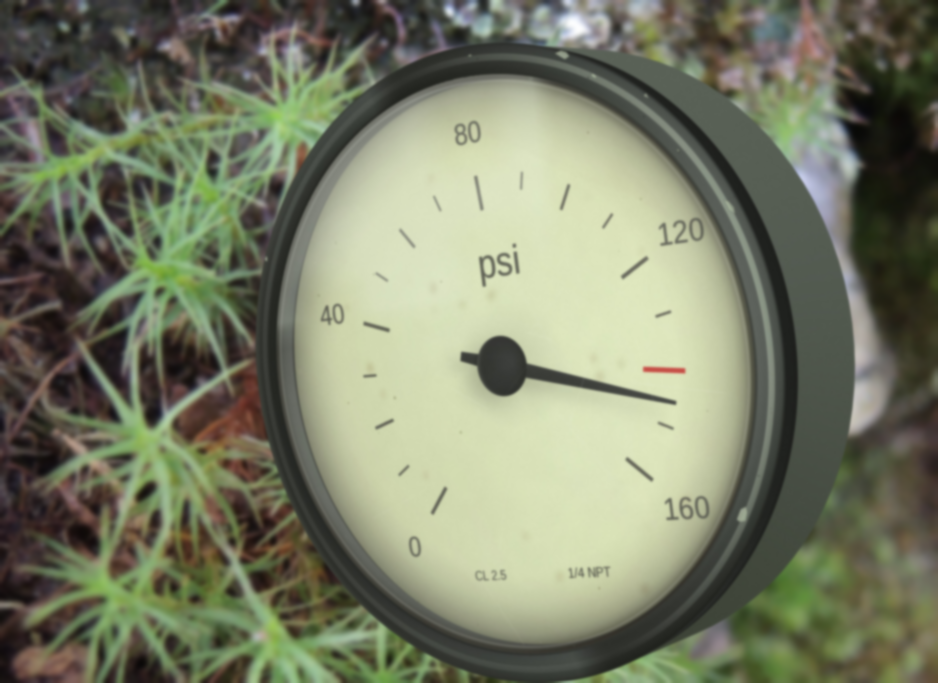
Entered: 145 psi
